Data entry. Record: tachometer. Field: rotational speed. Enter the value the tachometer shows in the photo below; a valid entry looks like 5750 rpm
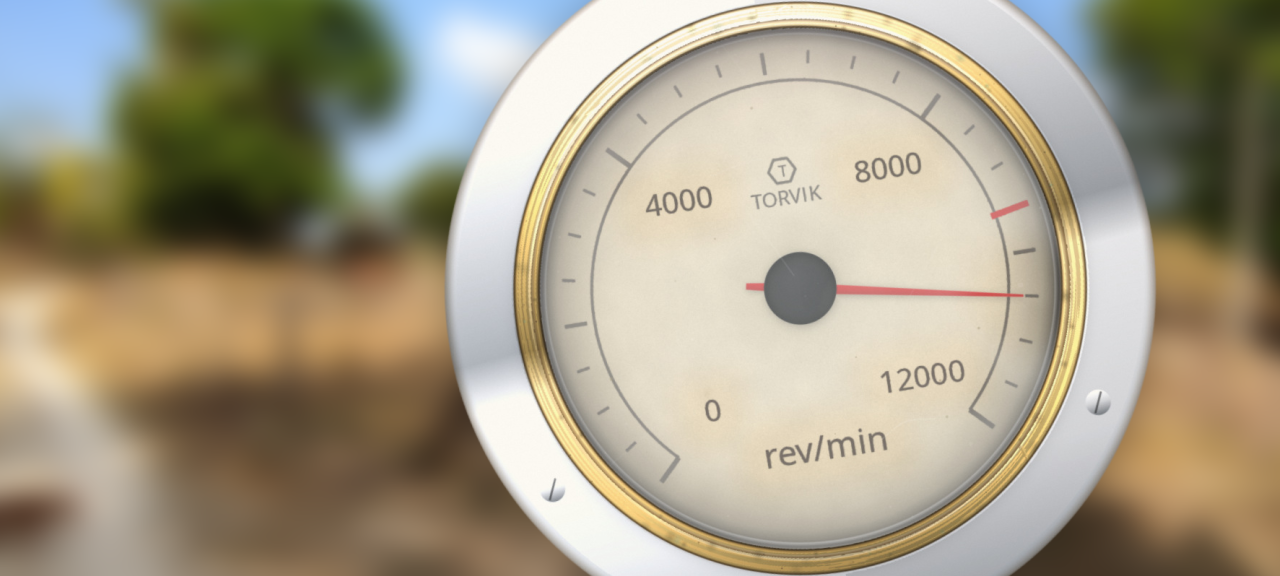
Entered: 10500 rpm
